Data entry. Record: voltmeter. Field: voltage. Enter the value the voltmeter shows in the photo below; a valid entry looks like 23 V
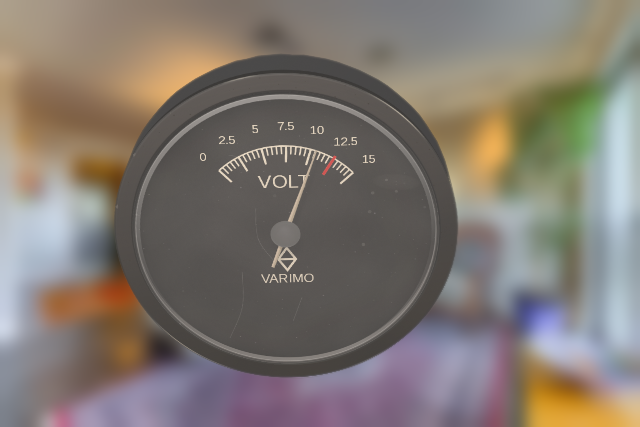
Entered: 10.5 V
